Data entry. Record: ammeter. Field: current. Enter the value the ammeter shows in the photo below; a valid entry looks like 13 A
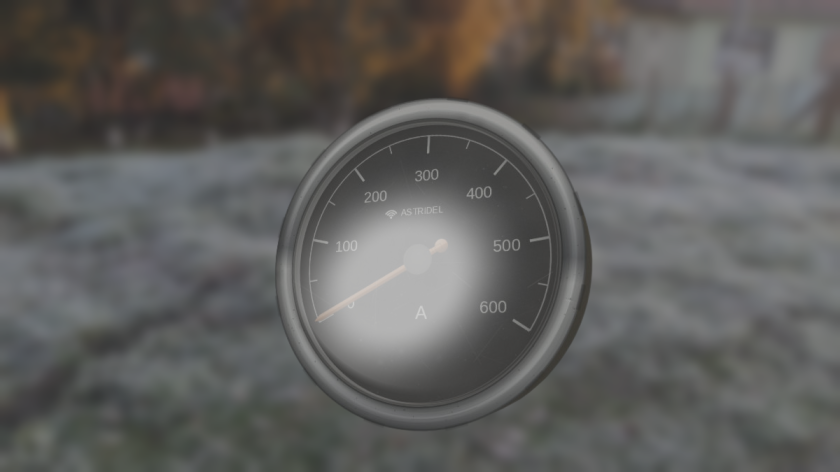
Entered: 0 A
